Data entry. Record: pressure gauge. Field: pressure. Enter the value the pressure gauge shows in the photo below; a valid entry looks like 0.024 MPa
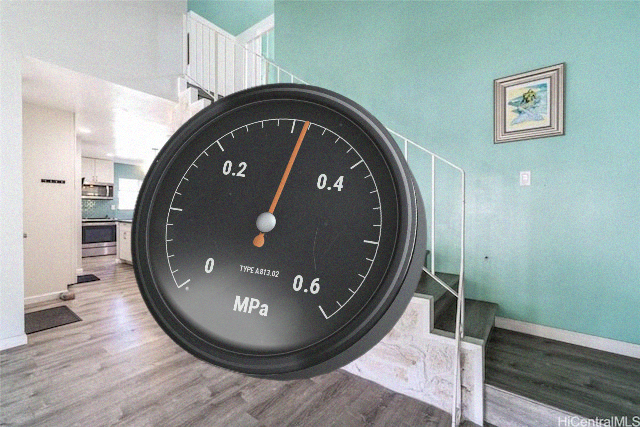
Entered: 0.32 MPa
